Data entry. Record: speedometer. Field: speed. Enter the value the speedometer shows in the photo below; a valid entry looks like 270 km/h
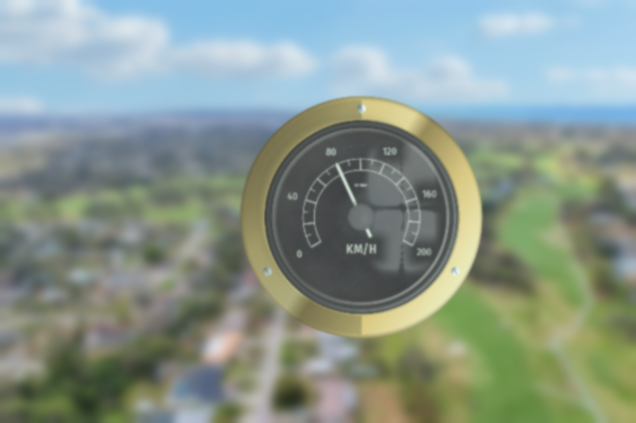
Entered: 80 km/h
